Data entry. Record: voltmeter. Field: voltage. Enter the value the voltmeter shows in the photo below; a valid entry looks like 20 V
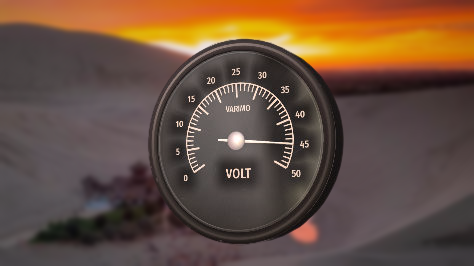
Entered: 45 V
